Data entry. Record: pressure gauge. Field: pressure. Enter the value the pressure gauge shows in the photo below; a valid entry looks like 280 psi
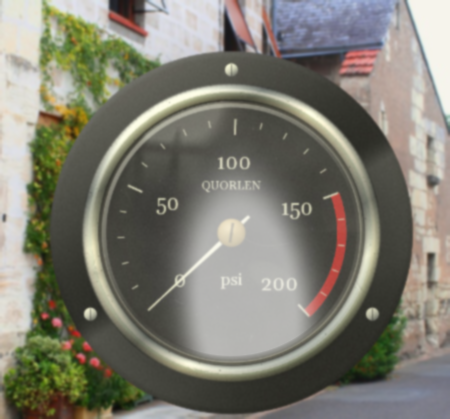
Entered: 0 psi
